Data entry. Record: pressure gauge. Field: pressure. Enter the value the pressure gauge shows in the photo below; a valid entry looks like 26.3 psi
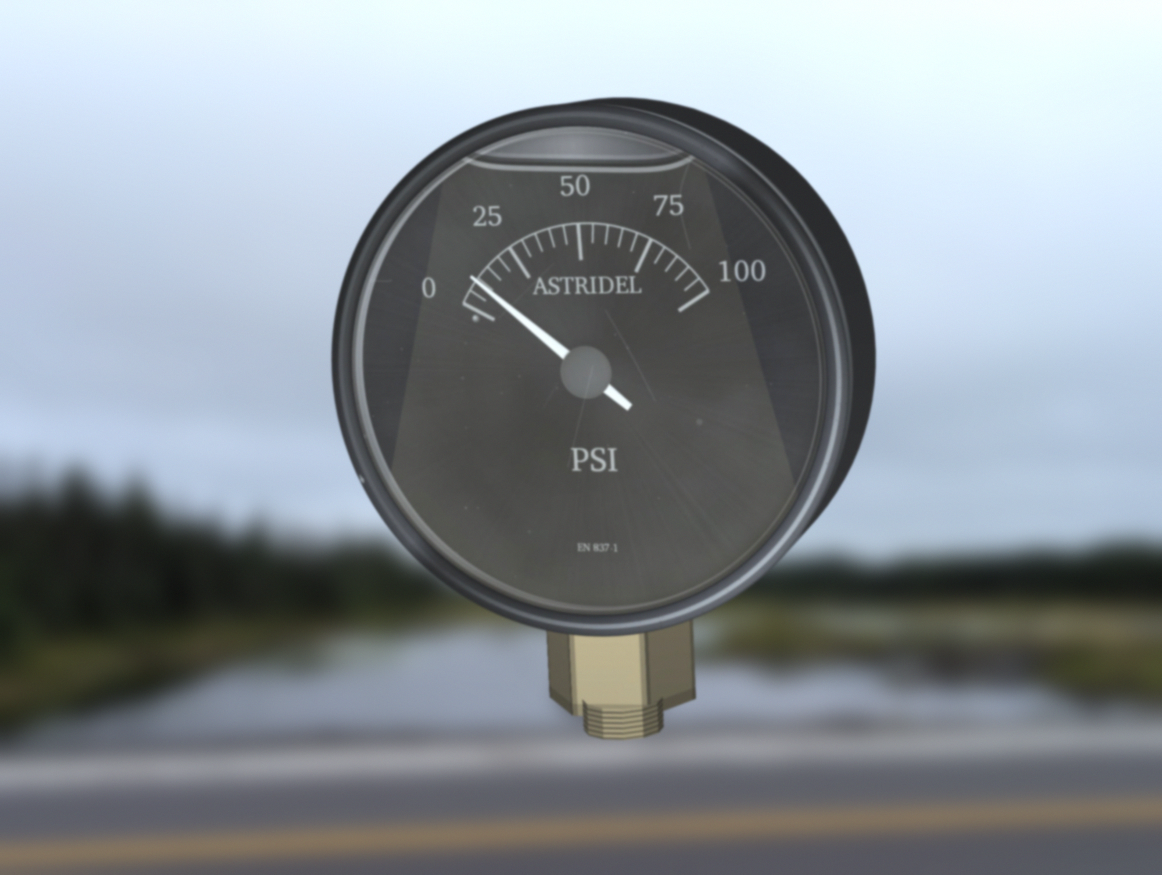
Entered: 10 psi
